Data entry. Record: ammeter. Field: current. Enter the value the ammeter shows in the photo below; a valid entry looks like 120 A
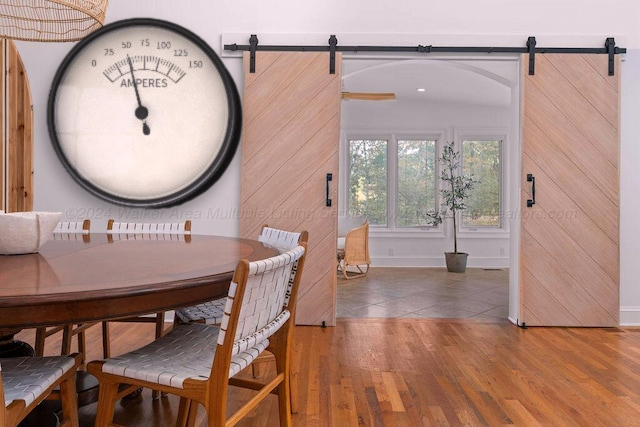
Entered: 50 A
